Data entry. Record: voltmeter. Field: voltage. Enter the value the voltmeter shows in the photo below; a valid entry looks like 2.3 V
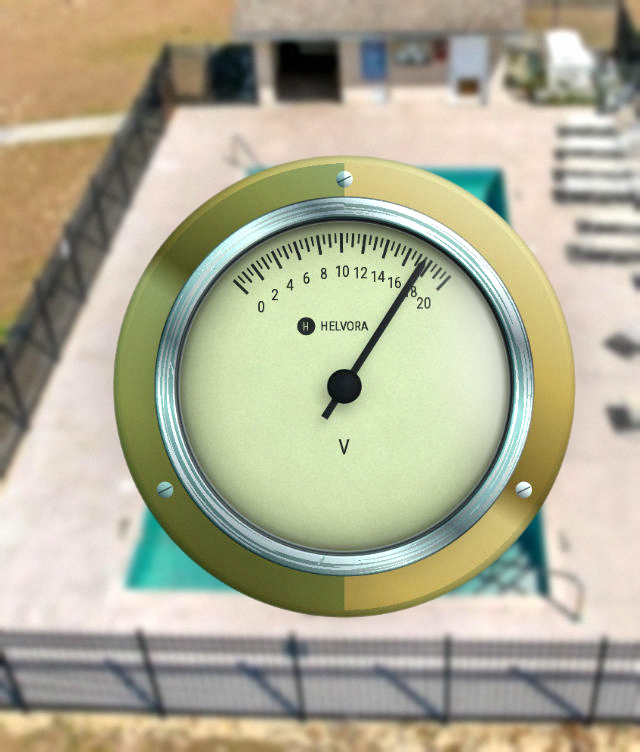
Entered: 17.5 V
